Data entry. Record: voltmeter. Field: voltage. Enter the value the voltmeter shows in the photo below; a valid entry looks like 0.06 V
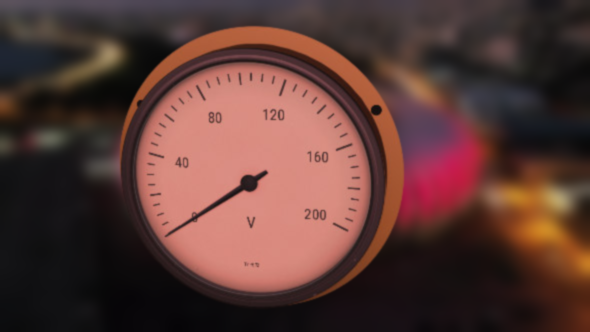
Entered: 0 V
